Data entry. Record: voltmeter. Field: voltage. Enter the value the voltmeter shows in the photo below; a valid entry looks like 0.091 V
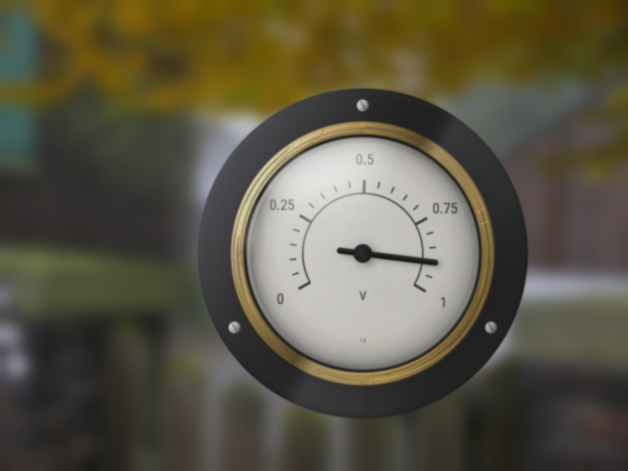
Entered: 0.9 V
